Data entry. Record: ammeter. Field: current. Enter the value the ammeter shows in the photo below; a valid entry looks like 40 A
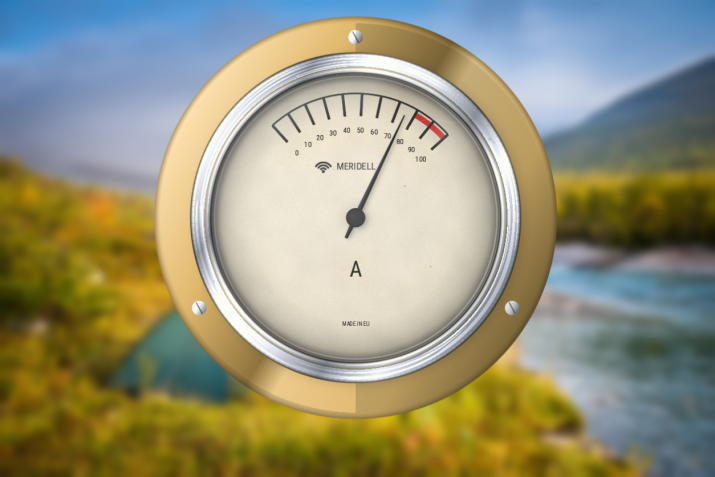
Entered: 75 A
